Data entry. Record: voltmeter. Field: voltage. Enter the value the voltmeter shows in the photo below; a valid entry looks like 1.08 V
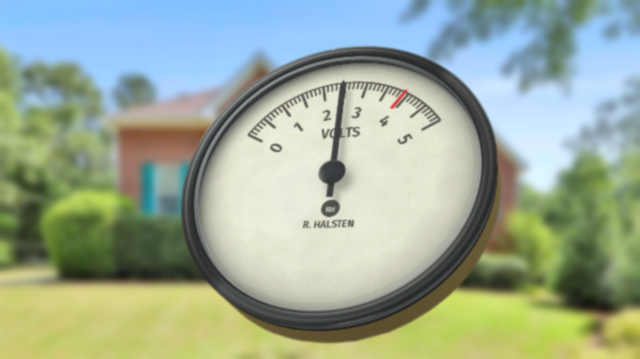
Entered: 2.5 V
